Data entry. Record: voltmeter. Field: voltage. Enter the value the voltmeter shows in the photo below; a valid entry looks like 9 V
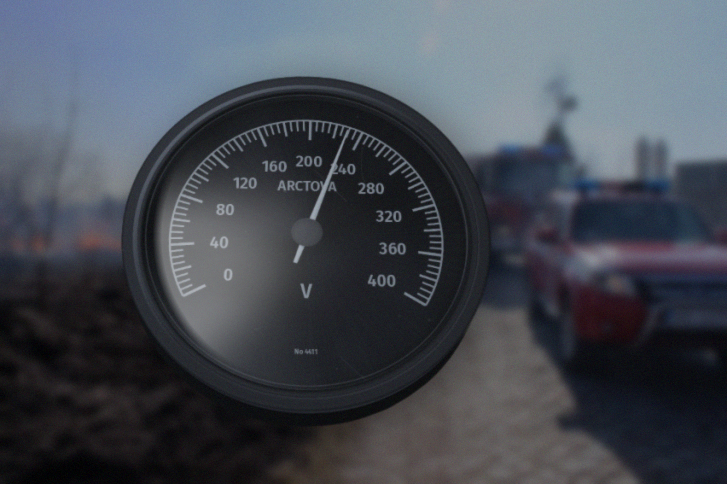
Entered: 230 V
